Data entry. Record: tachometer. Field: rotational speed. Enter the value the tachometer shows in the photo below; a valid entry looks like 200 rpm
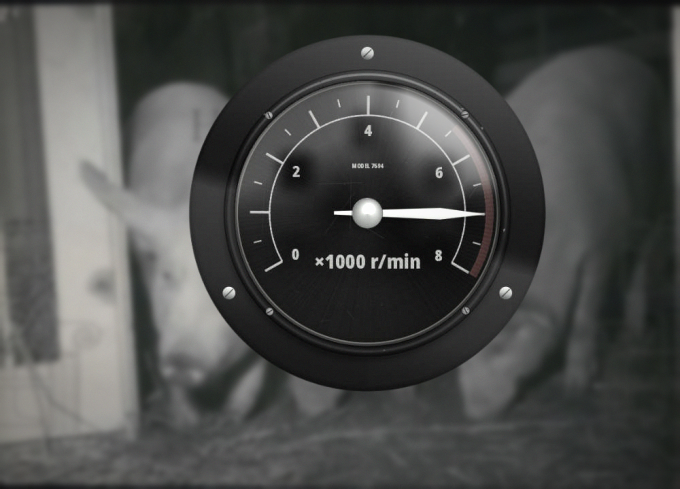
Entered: 7000 rpm
